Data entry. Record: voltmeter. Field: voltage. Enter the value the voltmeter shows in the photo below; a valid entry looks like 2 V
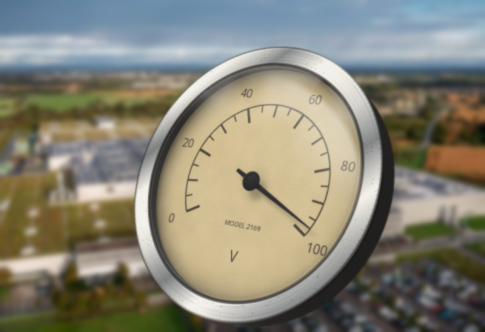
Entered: 97.5 V
